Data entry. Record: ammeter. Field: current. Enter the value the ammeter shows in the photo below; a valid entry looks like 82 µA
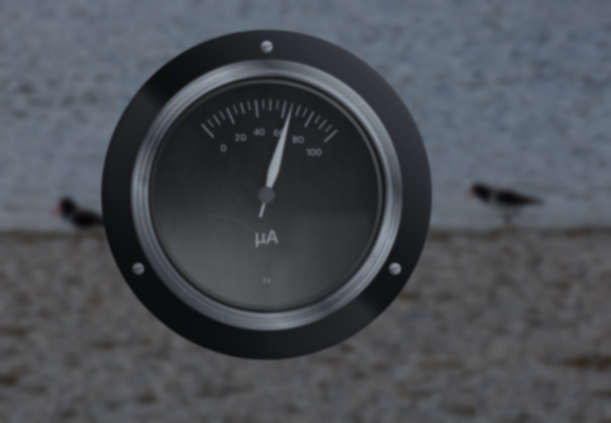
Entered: 65 µA
